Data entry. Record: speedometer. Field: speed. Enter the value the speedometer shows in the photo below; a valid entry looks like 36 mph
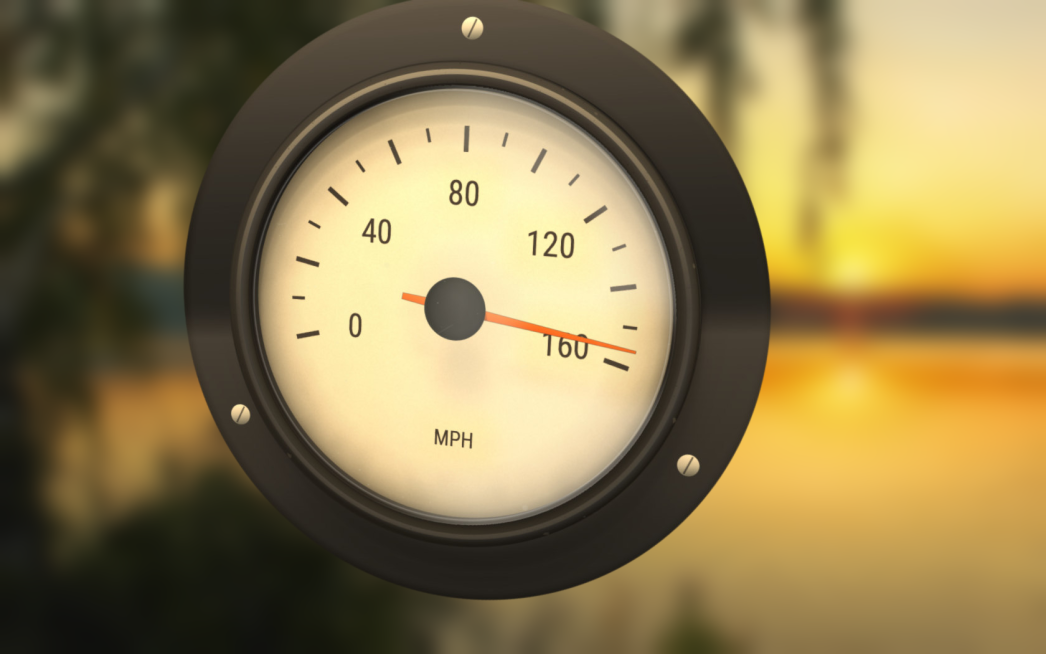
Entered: 155 mph
